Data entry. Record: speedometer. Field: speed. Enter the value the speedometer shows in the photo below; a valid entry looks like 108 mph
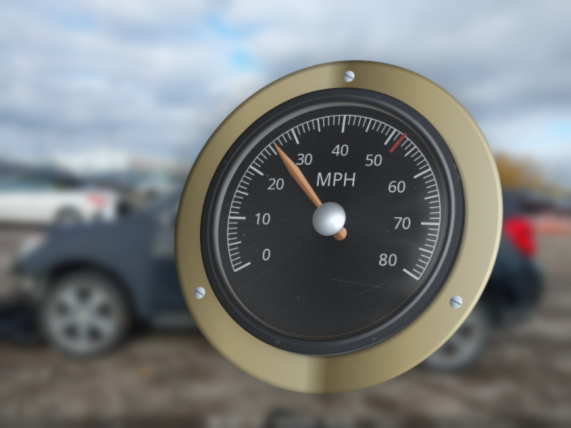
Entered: 26 mph
